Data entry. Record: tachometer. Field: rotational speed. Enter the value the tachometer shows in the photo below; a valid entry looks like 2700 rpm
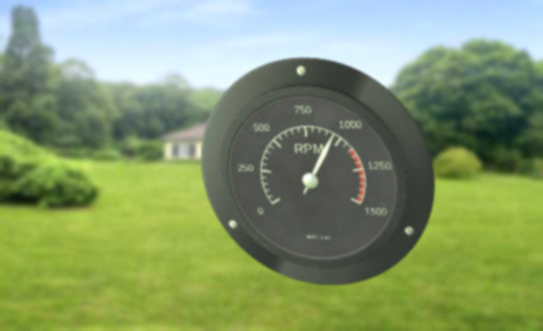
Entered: 950 rpm
